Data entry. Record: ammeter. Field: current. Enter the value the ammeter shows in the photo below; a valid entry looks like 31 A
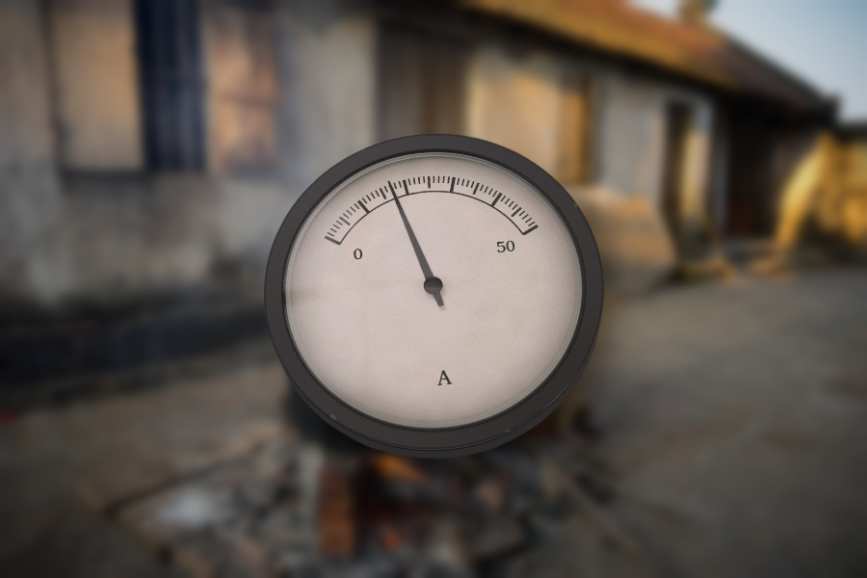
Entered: 17 A
